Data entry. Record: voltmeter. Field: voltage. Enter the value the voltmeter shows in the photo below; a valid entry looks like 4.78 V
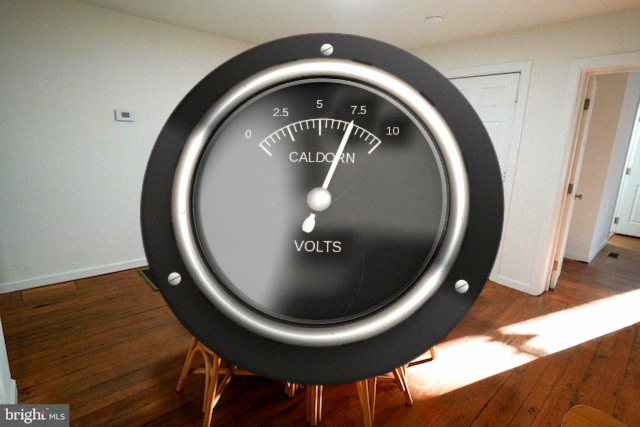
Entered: 7.5 V
